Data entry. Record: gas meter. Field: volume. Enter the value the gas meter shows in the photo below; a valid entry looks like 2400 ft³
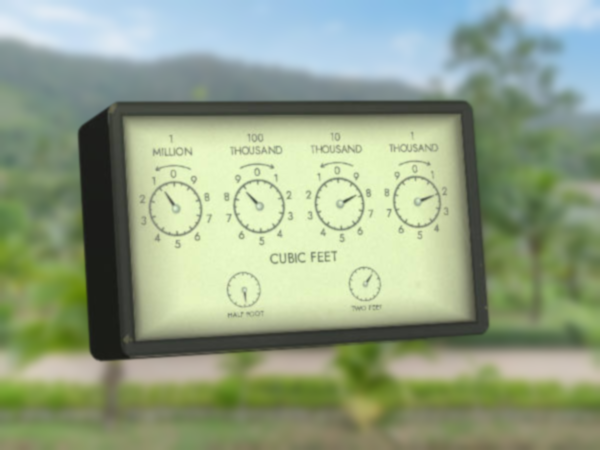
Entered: 88200 ft³
